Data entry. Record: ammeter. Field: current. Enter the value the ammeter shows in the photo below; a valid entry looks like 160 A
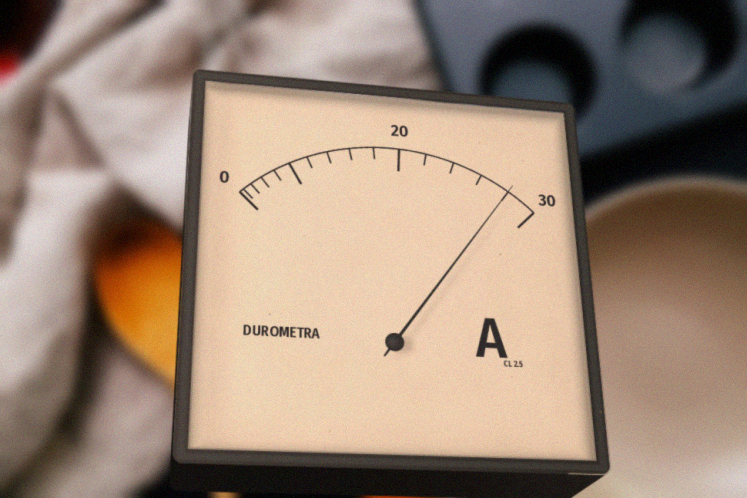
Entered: 28 A
